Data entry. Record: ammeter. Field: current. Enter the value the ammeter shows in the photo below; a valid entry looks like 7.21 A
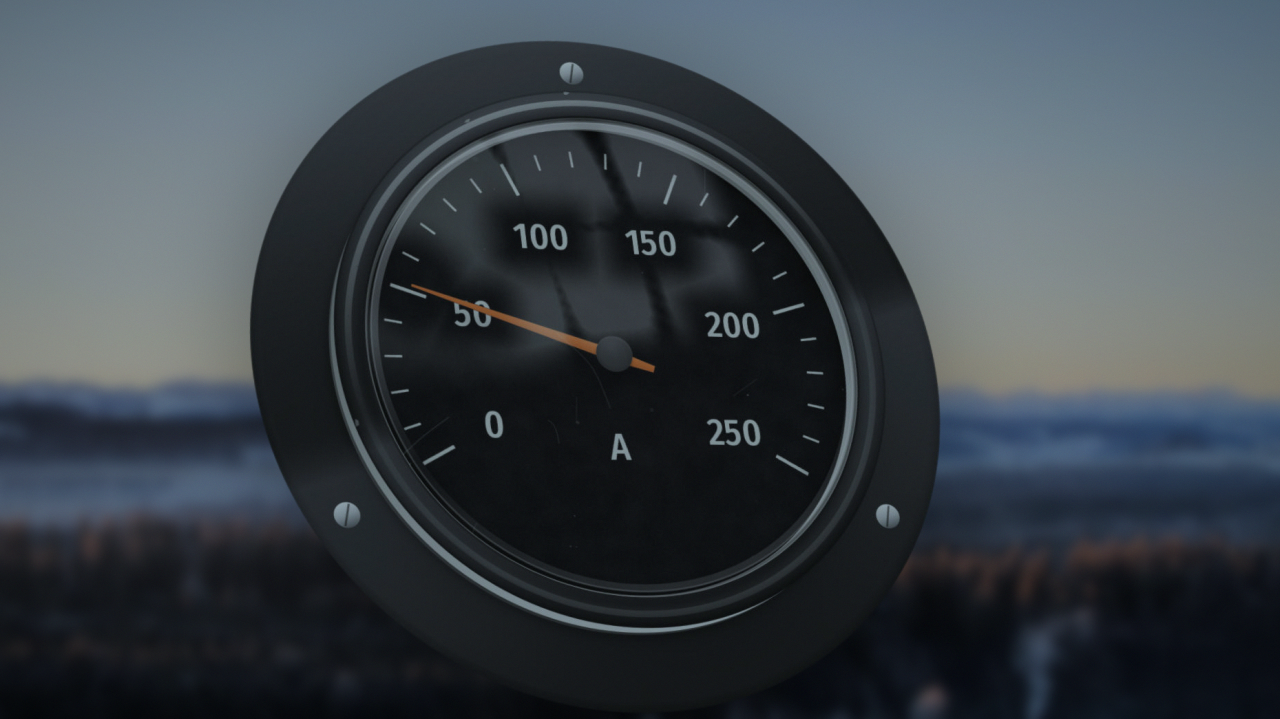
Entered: 50 A
